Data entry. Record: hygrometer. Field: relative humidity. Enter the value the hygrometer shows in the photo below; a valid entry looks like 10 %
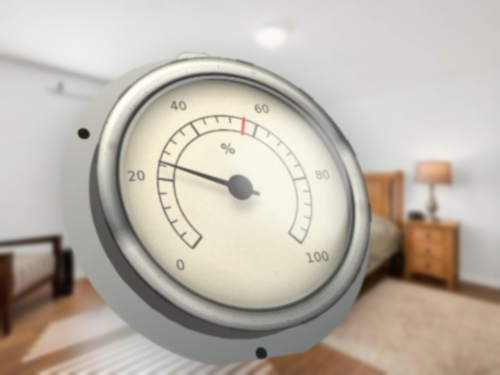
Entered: 24 %
